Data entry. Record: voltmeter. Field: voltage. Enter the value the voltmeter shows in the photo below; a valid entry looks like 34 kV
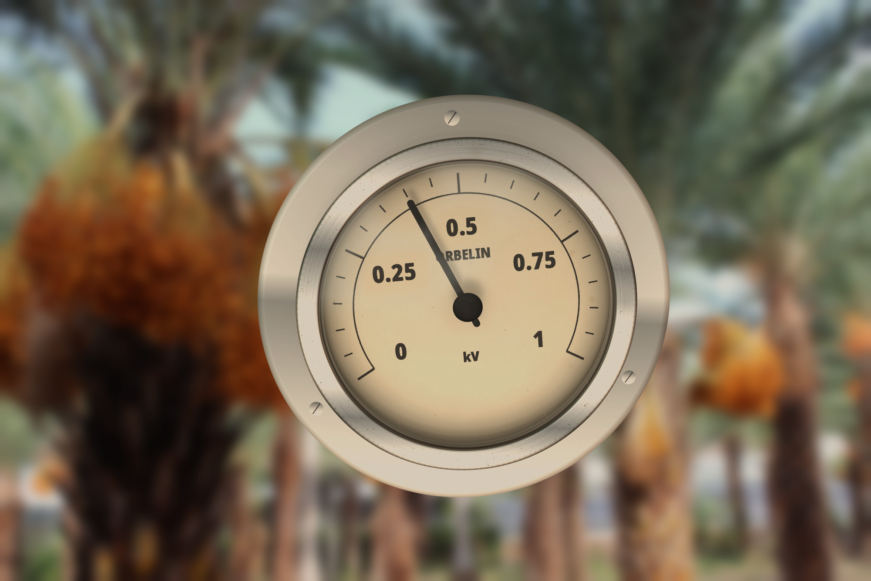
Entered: 0.4 kV
